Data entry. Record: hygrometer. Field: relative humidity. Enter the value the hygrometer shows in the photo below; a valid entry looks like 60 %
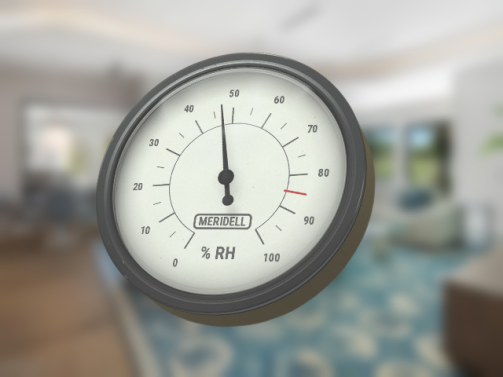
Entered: 47.5 %
